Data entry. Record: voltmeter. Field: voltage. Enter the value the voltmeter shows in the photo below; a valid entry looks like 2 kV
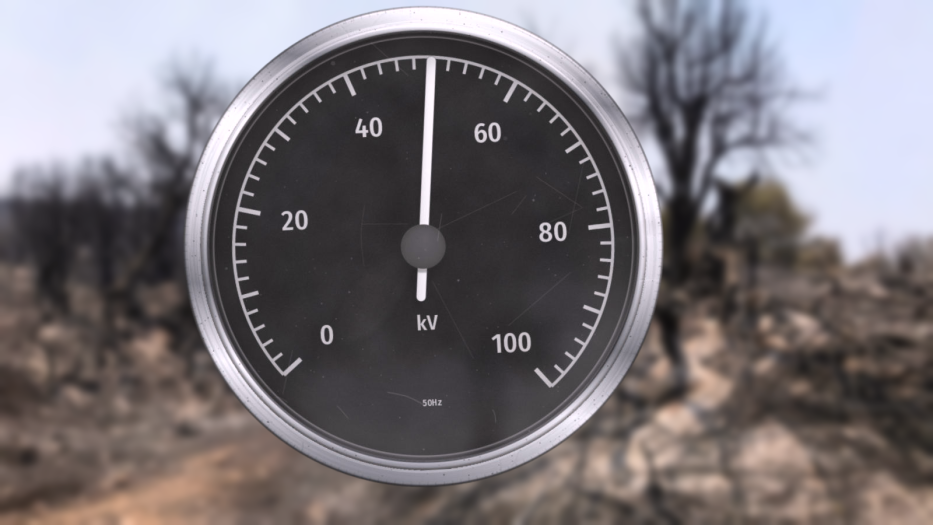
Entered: 50 kV
